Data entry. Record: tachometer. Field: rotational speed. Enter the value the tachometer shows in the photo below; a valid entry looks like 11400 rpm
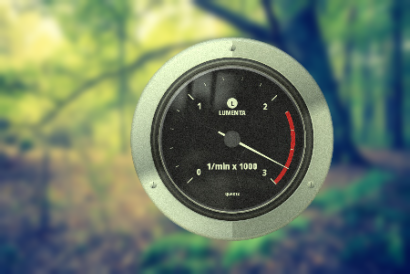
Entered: 2800 rpm
